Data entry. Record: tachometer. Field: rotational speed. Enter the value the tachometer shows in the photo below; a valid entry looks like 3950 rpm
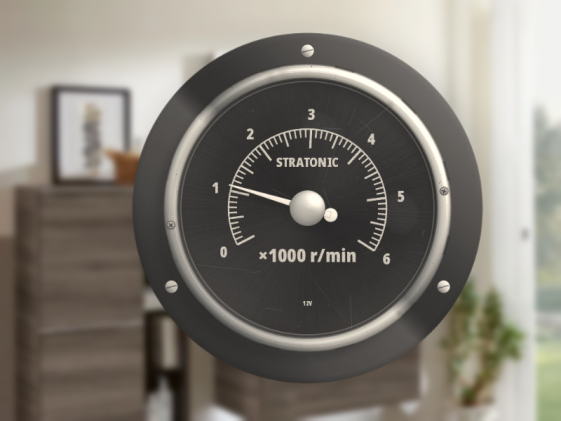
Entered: 1100 rpm
